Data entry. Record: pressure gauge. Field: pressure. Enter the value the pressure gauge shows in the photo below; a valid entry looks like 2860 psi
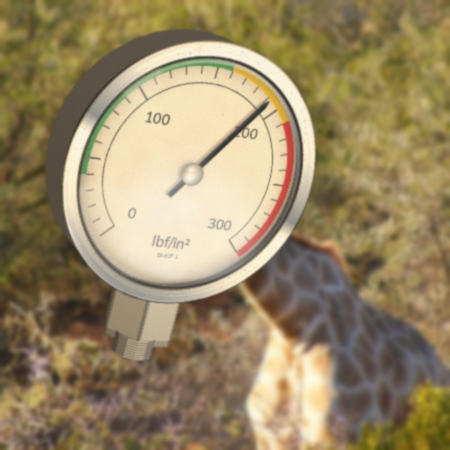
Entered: 190 psi
